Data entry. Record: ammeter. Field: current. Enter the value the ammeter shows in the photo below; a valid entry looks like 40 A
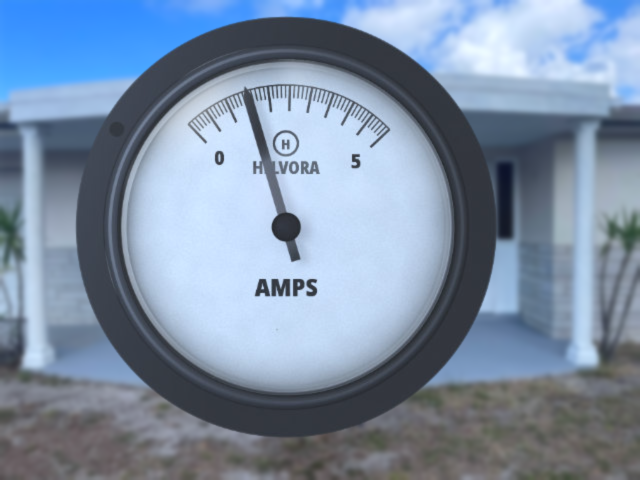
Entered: 1.5 A
